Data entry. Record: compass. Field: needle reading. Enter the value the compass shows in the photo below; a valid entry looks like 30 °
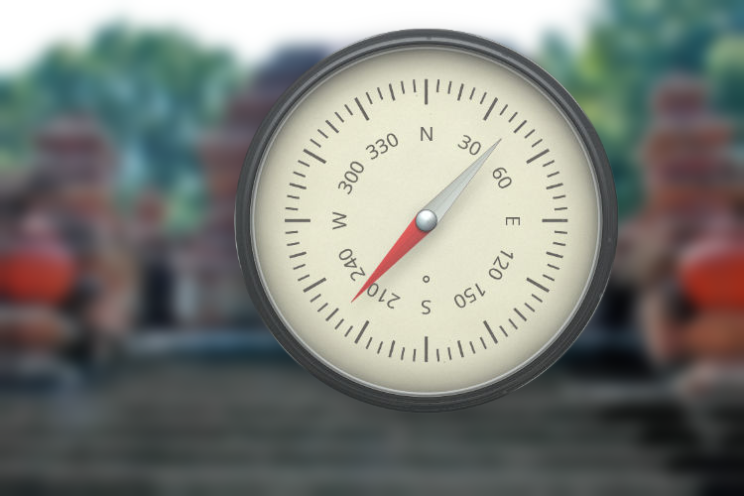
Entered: 222.5 °
